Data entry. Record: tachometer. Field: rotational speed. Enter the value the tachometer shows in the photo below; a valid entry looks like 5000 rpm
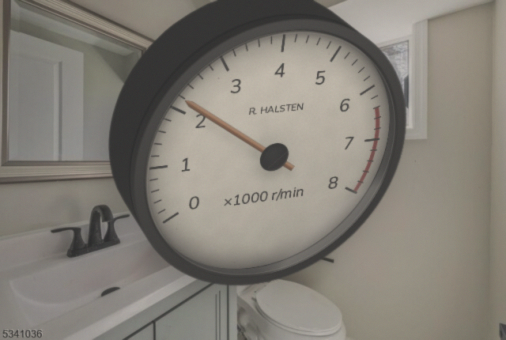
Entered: 2200 rpm
